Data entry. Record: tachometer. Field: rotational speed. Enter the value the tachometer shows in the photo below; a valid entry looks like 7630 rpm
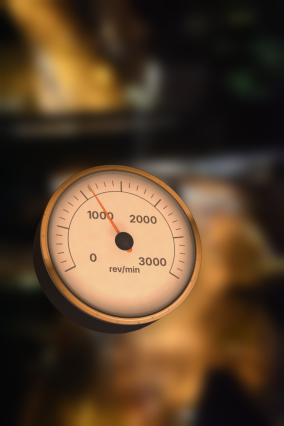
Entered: 1100 rpm
